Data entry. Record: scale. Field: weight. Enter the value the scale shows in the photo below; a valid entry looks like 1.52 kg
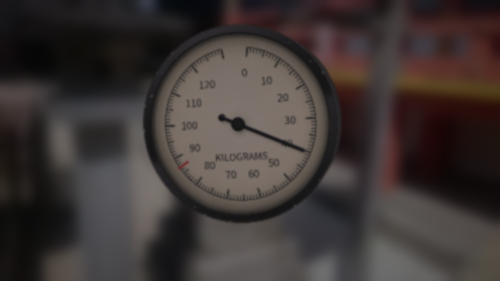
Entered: 40 kg
